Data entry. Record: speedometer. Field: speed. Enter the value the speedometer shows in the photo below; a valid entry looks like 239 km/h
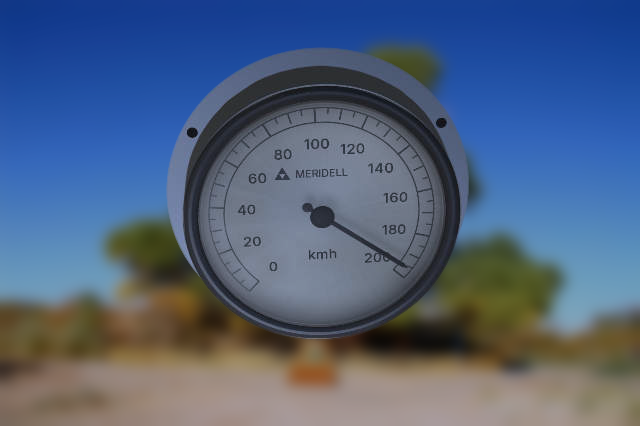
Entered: 195 km/h
